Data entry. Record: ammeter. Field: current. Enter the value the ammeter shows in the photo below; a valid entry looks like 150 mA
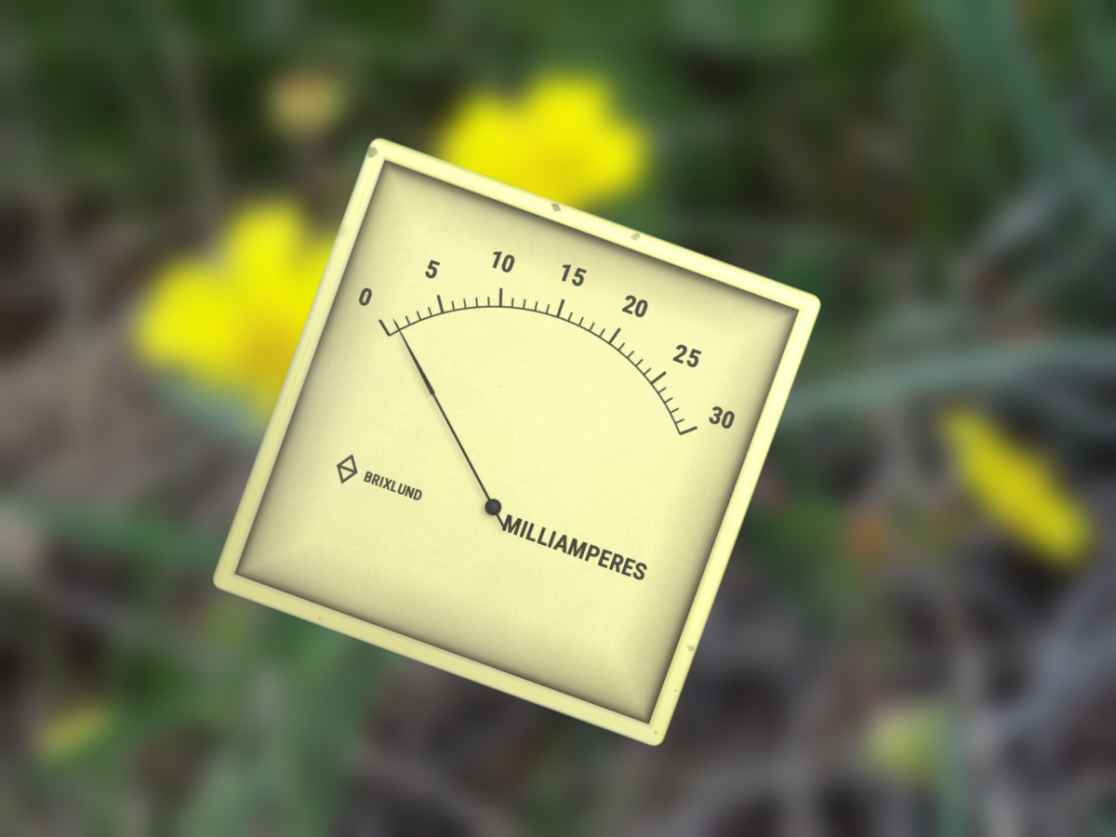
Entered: 1 mA
